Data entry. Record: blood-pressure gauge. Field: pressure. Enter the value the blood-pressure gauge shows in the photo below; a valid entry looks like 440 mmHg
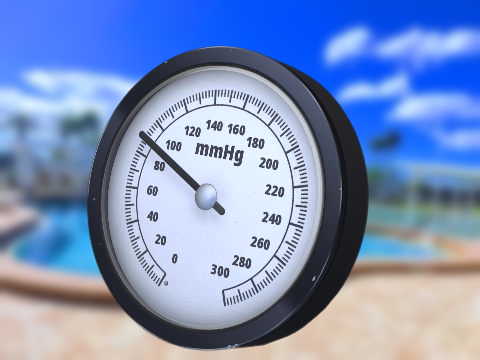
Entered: 90 mmHg
